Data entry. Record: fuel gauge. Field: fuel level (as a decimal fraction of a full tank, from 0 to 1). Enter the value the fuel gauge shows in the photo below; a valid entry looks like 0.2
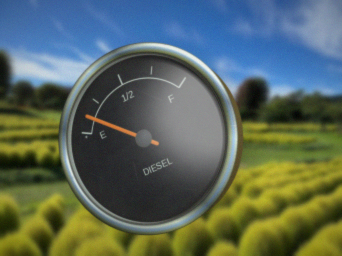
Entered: 0.125
